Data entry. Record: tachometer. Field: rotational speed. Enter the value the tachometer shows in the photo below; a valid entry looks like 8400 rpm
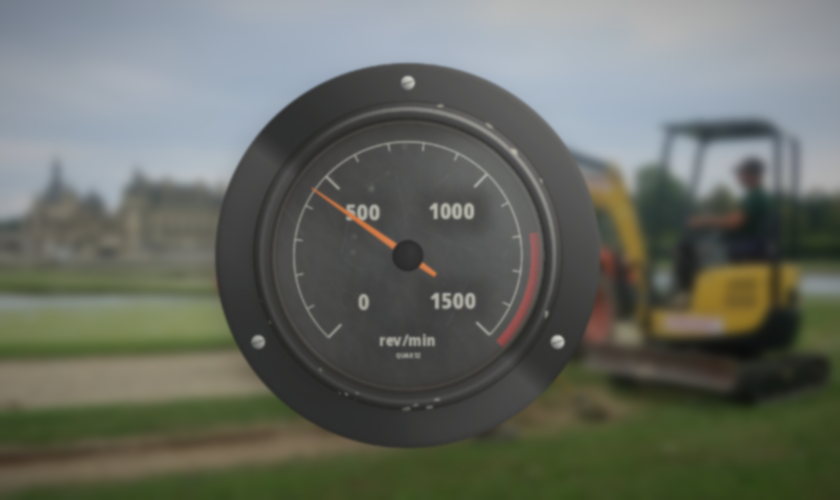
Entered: 450 rpm
